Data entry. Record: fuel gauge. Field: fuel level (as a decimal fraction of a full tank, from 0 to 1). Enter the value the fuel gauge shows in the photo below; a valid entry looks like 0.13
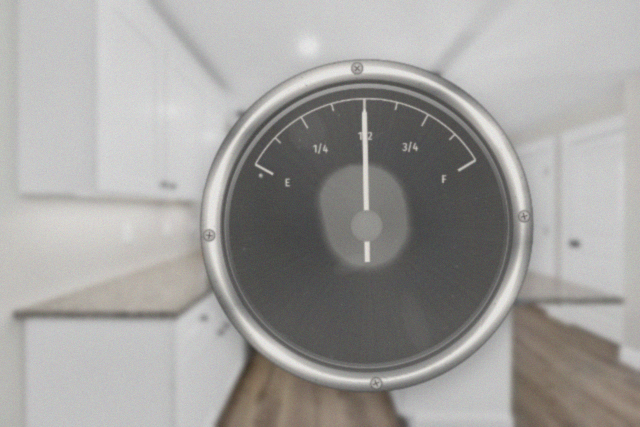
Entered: 0.5
